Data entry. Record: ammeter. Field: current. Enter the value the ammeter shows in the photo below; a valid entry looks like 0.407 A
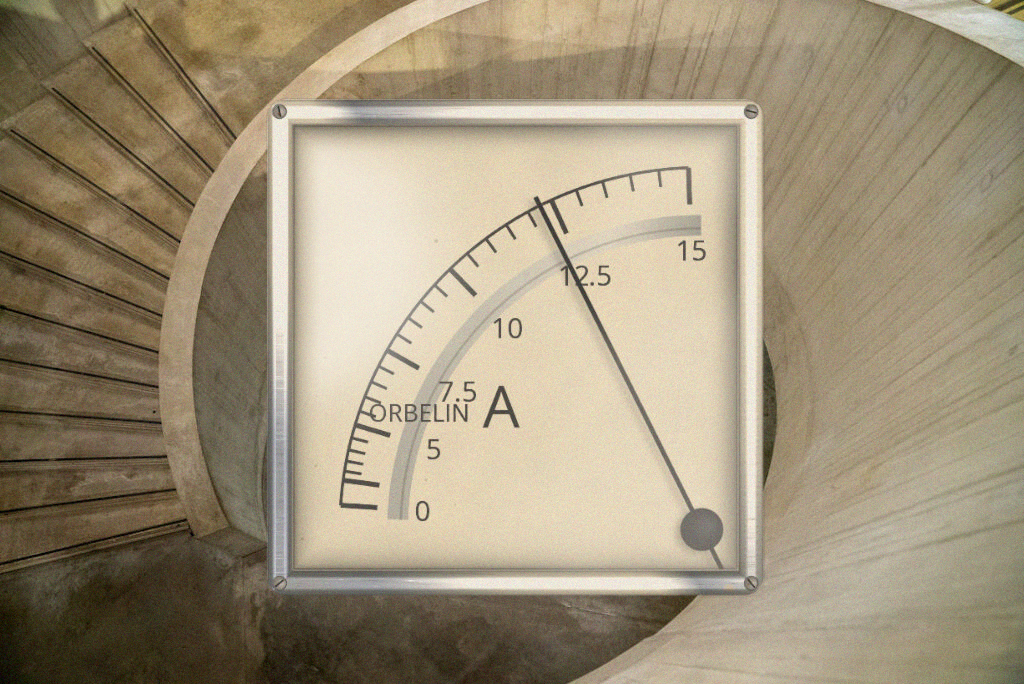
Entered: 12.25 A
